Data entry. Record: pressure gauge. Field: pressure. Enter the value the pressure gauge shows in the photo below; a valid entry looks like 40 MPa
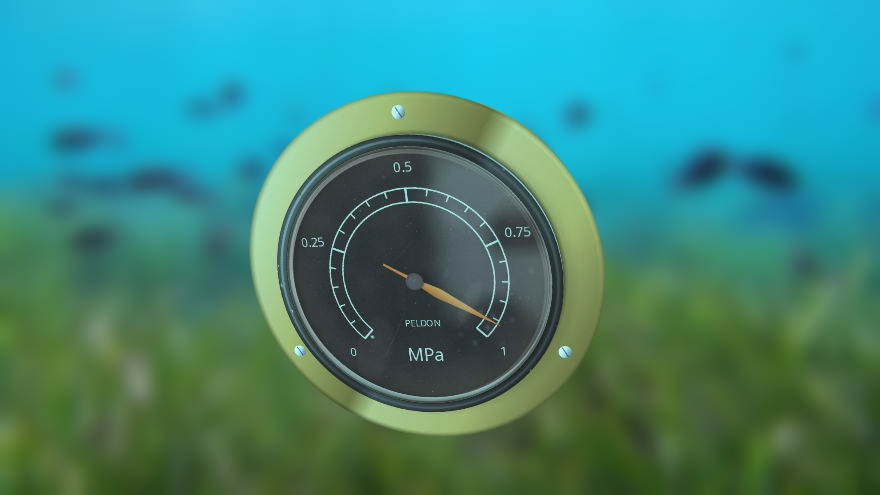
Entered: 0.95 MPa
